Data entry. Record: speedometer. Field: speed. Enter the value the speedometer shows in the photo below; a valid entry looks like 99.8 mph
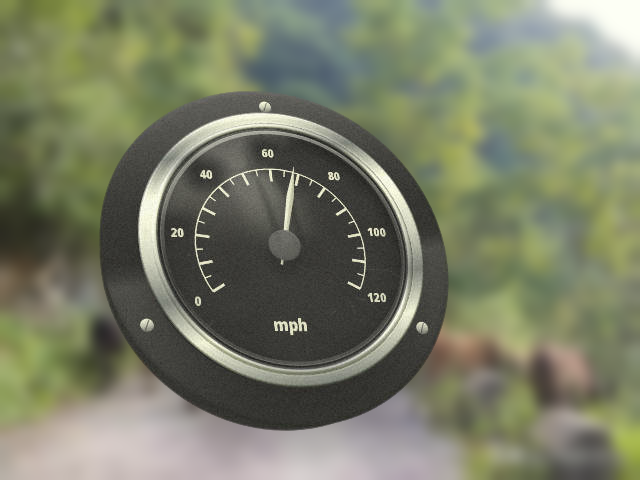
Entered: 67.5 mph
